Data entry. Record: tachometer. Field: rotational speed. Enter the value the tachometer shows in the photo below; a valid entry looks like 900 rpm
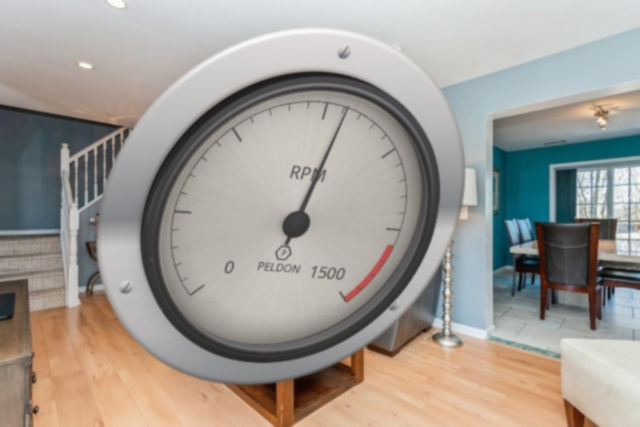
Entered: 800 rpm
